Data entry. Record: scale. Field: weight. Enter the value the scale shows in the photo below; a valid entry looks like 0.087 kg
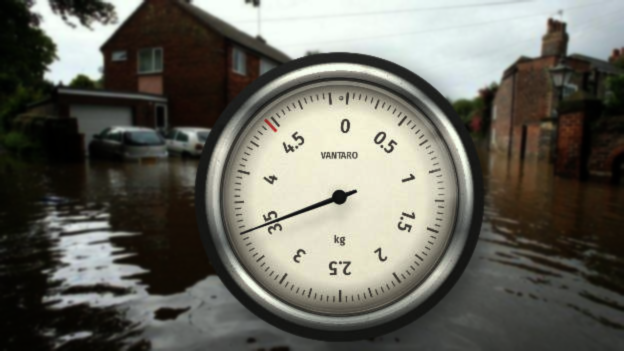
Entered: 3.5 kg
